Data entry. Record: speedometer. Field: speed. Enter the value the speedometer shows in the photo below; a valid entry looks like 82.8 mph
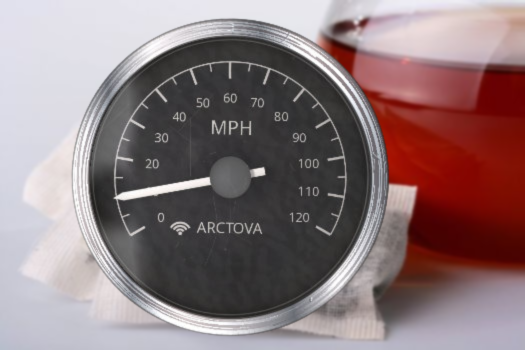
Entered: 10 mph
